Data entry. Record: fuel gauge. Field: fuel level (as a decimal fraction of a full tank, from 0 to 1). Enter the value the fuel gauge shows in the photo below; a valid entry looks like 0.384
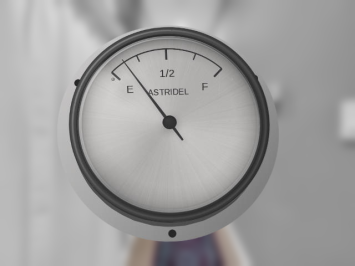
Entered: 0.125
